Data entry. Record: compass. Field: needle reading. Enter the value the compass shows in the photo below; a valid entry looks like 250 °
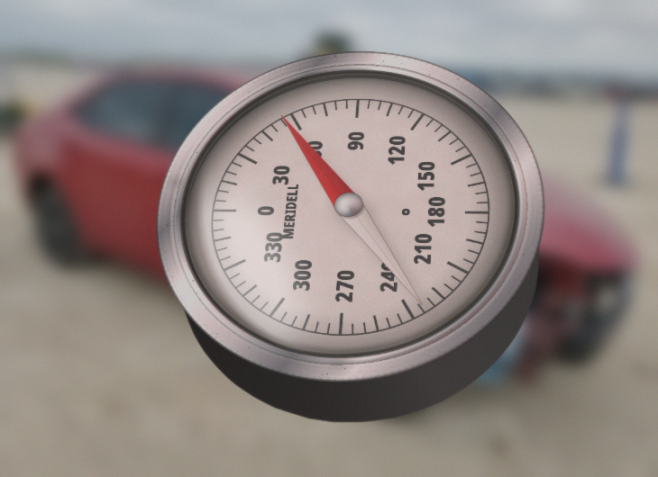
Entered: 55 °
